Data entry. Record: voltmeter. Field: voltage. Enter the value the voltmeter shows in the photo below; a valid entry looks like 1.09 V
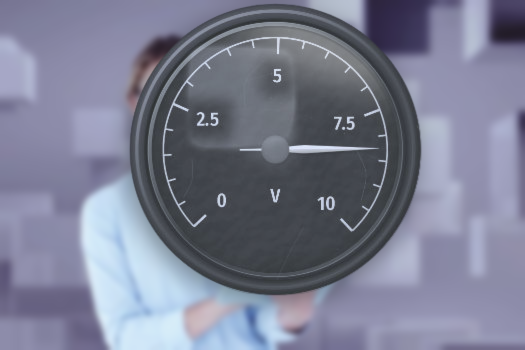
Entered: 8.25 V
